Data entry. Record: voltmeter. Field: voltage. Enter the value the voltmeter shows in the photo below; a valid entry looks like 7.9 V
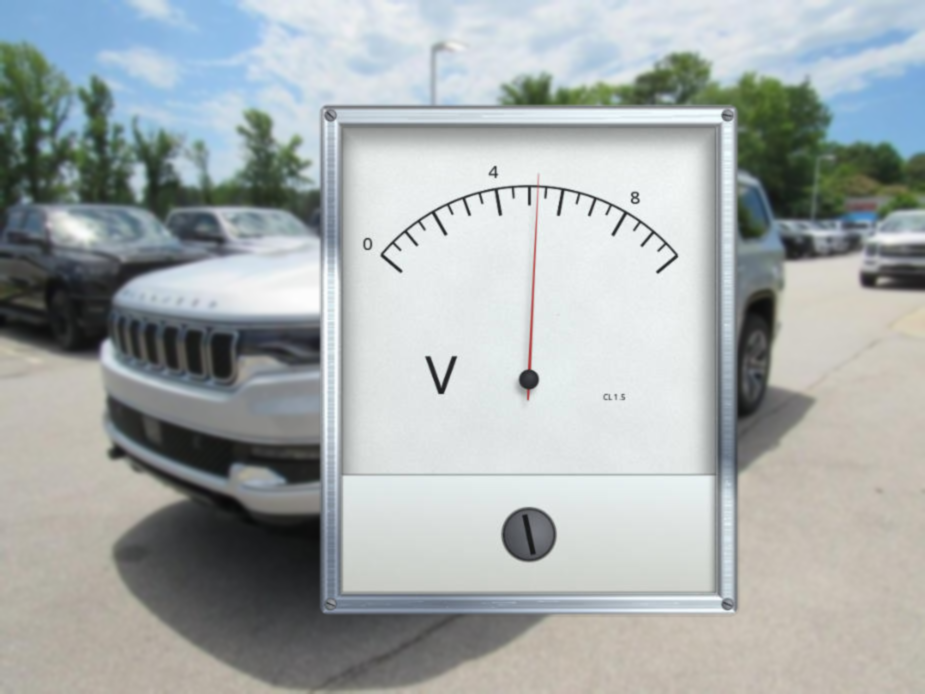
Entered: 5.25 V
